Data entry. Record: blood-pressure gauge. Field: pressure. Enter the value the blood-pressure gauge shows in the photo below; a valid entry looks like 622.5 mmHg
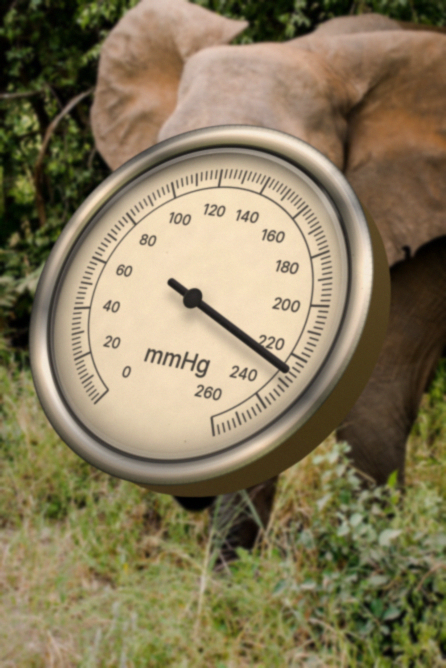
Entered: 226 mmHg
